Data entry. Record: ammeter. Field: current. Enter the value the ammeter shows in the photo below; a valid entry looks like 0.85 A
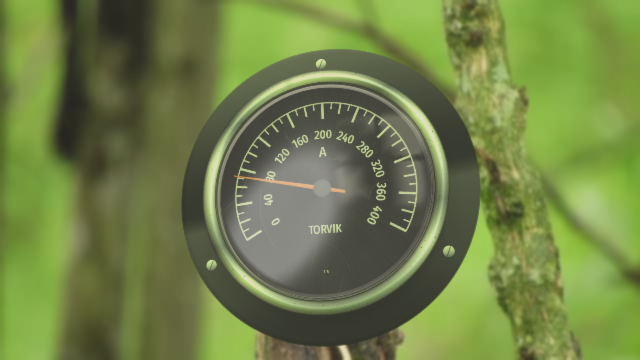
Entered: 70 A
